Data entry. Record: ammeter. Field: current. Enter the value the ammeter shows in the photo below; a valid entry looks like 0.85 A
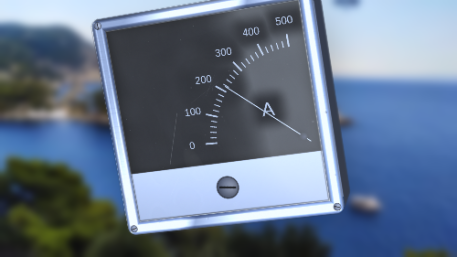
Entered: 220 A
